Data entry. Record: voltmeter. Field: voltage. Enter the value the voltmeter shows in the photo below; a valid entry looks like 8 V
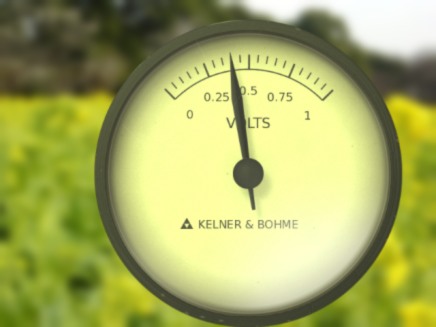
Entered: 0.4 V
